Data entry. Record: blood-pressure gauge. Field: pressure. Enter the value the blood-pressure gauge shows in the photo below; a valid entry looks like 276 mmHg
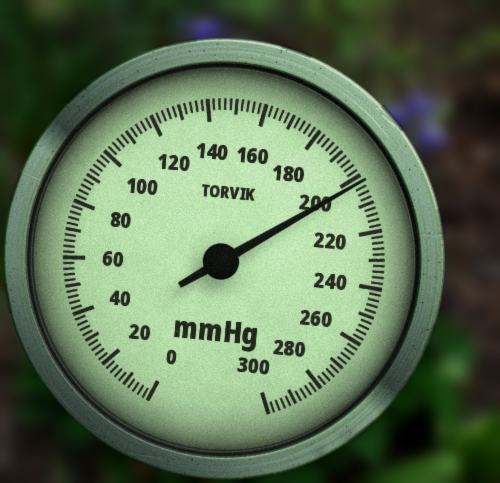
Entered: 202 mmHg
